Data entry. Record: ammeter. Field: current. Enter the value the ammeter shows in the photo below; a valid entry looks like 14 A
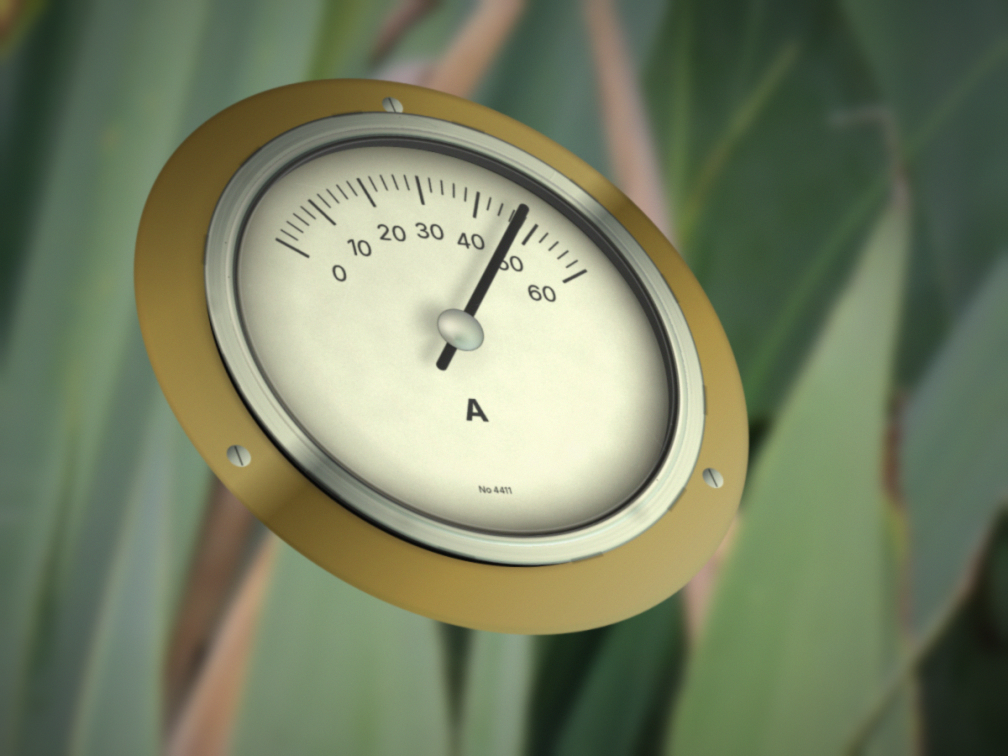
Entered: 47 A
